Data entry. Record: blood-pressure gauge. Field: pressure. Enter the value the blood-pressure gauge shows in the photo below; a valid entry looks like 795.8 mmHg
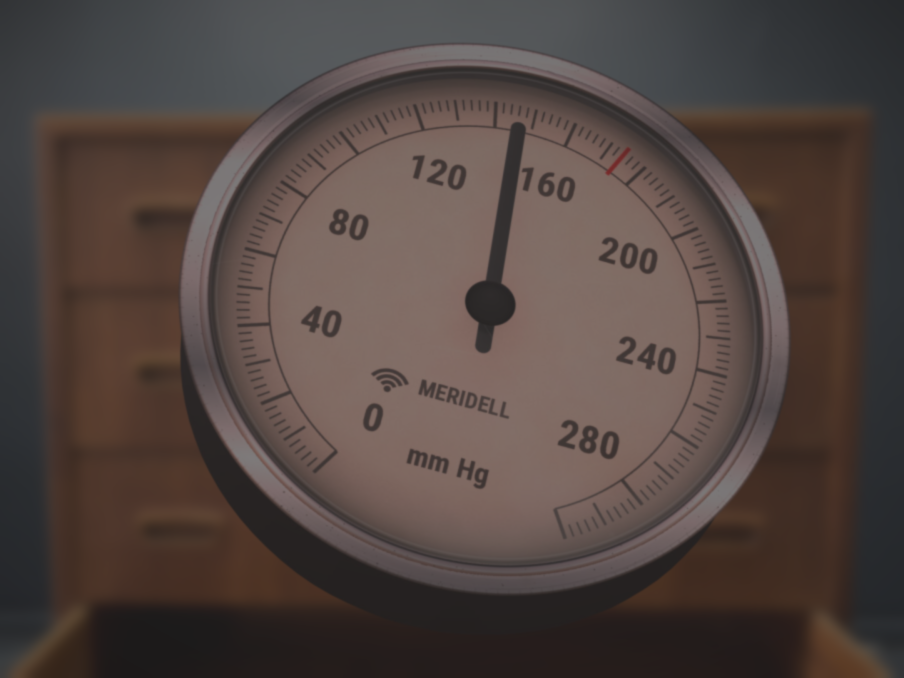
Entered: 146 mmHg
